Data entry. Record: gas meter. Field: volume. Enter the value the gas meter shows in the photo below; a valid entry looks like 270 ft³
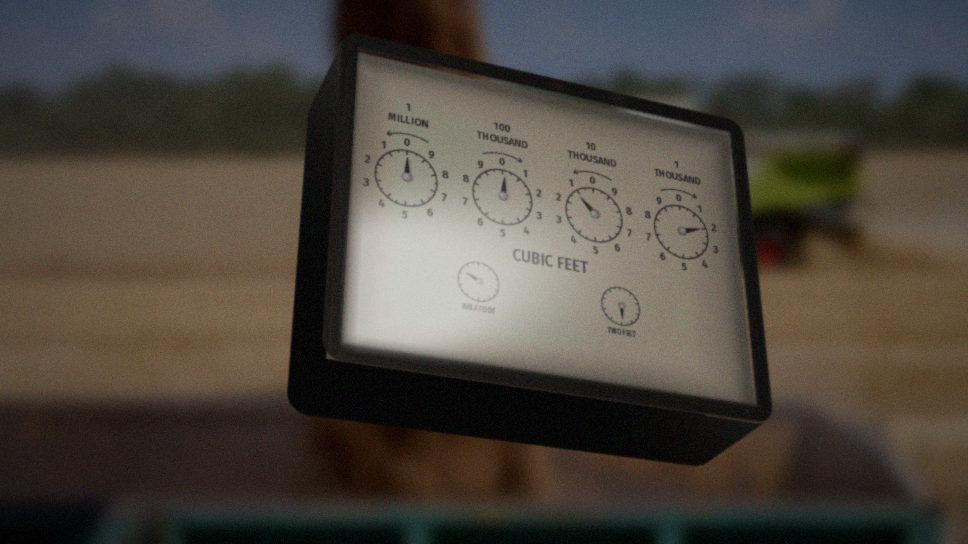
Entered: 1200 ft³
